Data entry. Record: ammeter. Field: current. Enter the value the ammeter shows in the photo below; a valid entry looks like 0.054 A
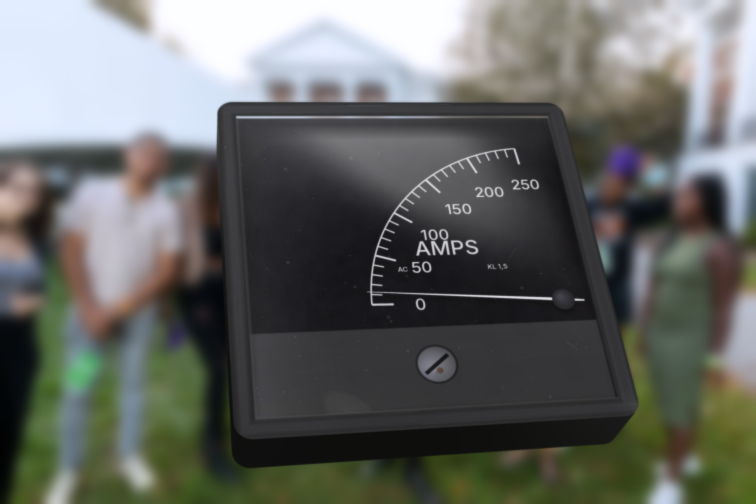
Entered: 10 A
